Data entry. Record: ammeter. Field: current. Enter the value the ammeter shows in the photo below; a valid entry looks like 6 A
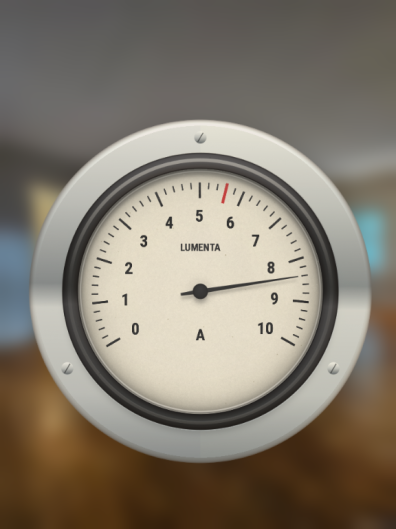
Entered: 8.4 A
